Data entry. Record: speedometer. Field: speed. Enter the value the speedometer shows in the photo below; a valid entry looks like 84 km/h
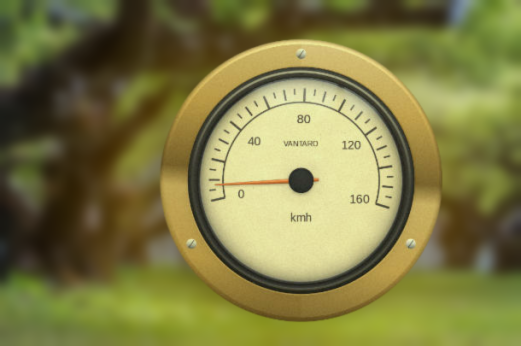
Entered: 7.5 km/h
